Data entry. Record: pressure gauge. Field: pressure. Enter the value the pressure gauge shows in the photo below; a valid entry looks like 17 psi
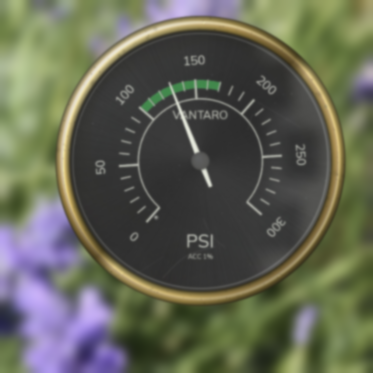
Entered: 130 psi
